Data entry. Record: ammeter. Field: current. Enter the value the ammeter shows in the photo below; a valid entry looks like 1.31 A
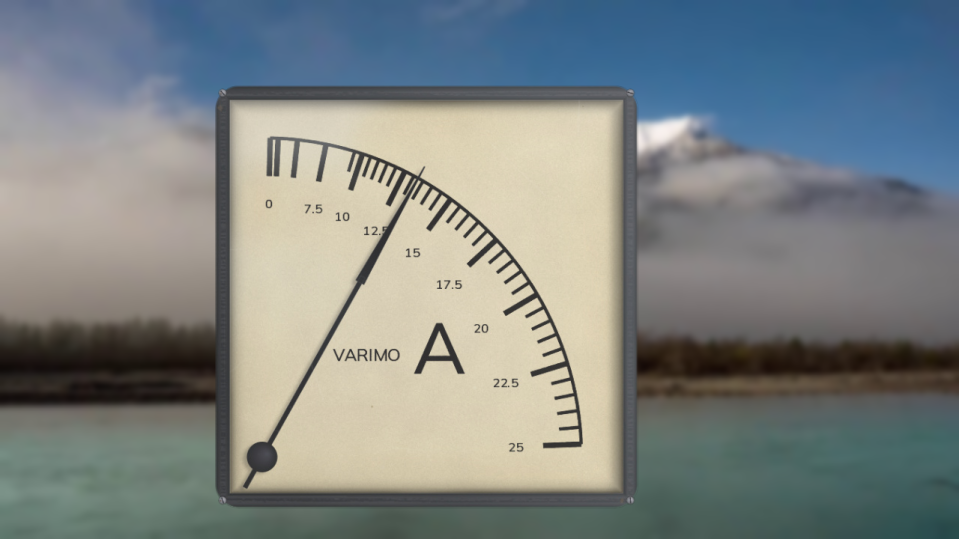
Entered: 13.25 A
